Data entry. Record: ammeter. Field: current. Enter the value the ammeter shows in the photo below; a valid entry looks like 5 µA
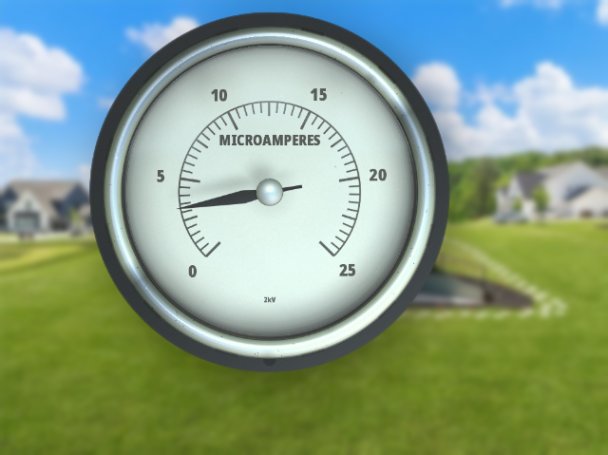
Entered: 3.25 µA
